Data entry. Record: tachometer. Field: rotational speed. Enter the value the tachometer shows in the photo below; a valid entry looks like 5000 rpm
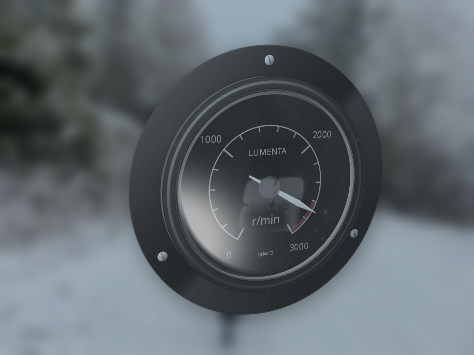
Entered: 2700 rpm
